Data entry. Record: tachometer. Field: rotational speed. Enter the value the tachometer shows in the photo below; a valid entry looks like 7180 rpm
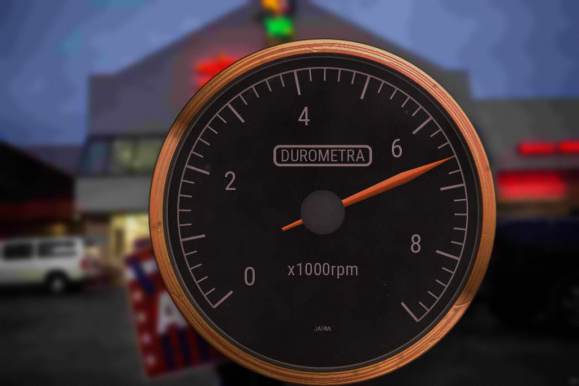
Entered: 6600 rpm
